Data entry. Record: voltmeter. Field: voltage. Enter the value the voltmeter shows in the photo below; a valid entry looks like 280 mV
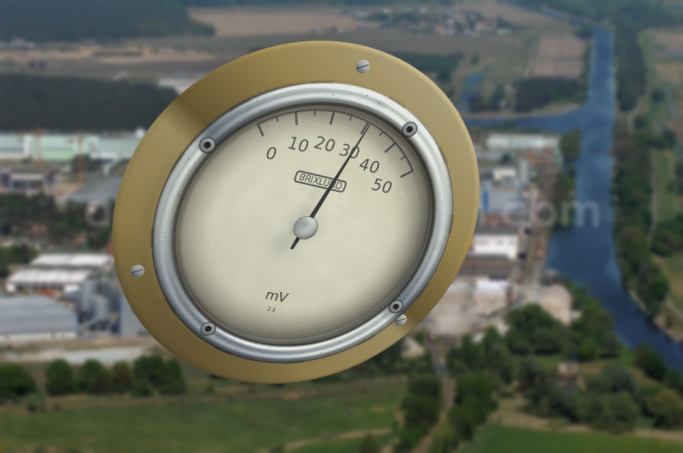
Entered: 30 mV
